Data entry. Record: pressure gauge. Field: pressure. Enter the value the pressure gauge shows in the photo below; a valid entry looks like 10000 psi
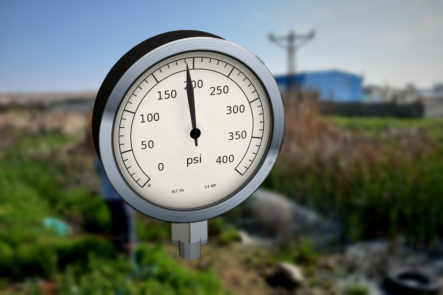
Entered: 190 psi
